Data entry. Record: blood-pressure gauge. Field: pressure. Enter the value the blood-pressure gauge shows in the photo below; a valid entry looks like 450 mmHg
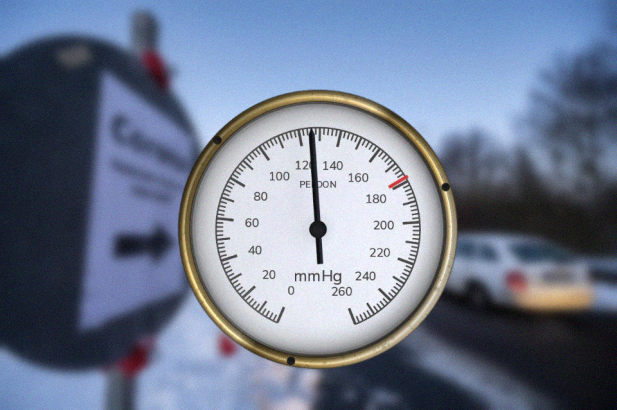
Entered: 126 mmHg
